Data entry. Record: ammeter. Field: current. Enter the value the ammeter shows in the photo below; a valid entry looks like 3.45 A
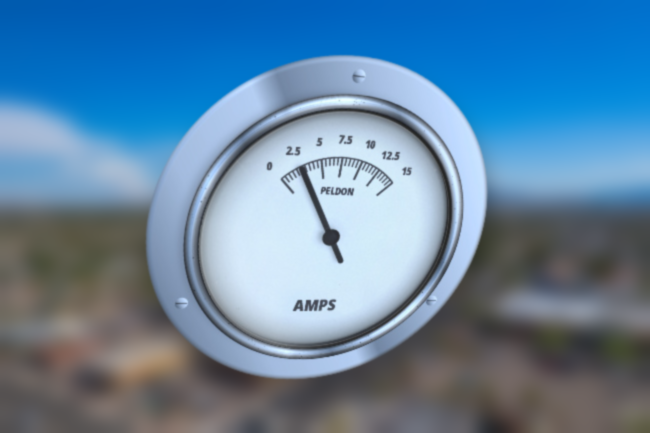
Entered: 2.5 A
